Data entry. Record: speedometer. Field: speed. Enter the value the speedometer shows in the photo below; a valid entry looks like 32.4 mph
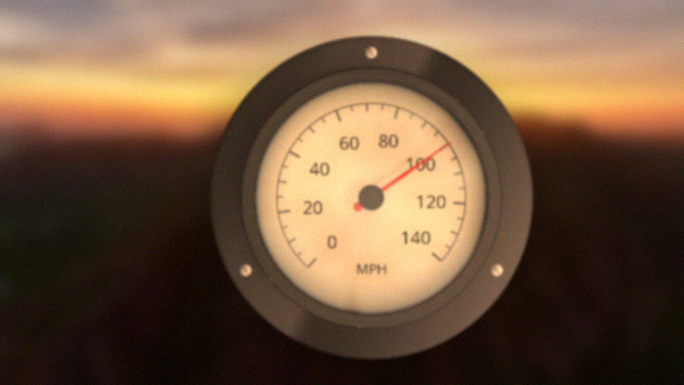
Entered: 100 mph
